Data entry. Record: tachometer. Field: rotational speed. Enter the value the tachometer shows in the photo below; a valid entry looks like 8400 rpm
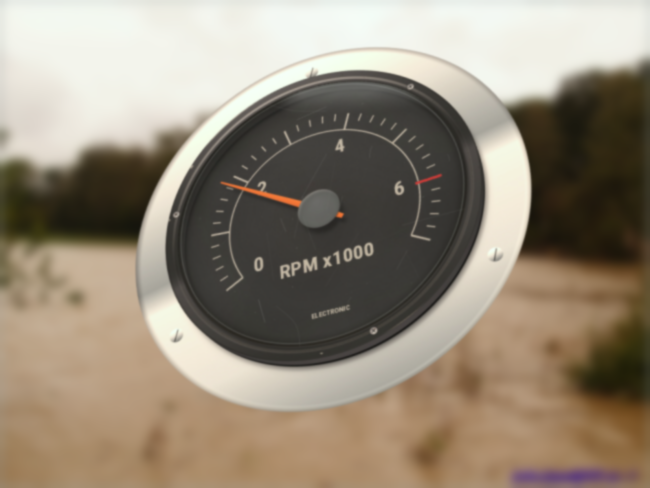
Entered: 1800 rpm
